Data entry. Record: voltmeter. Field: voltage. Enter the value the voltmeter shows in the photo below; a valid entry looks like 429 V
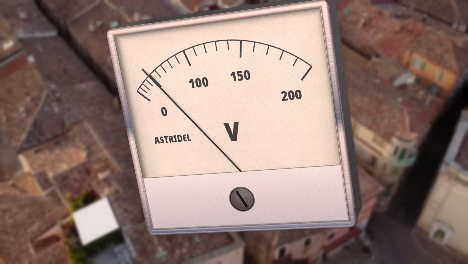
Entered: 50 V
